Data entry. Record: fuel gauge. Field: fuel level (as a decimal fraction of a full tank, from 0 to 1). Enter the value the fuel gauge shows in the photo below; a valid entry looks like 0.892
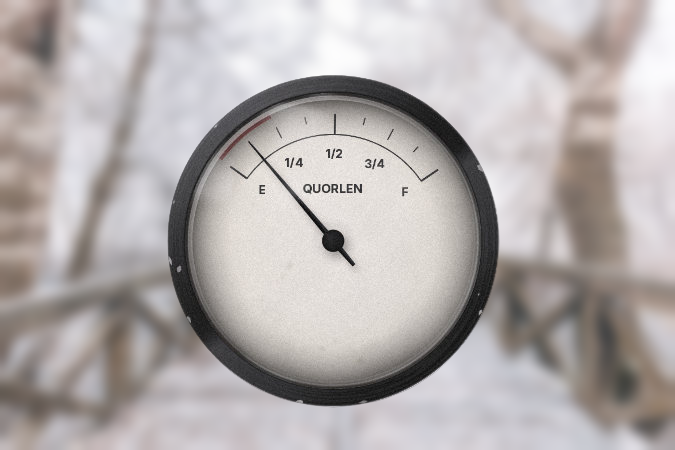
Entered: 0.125
